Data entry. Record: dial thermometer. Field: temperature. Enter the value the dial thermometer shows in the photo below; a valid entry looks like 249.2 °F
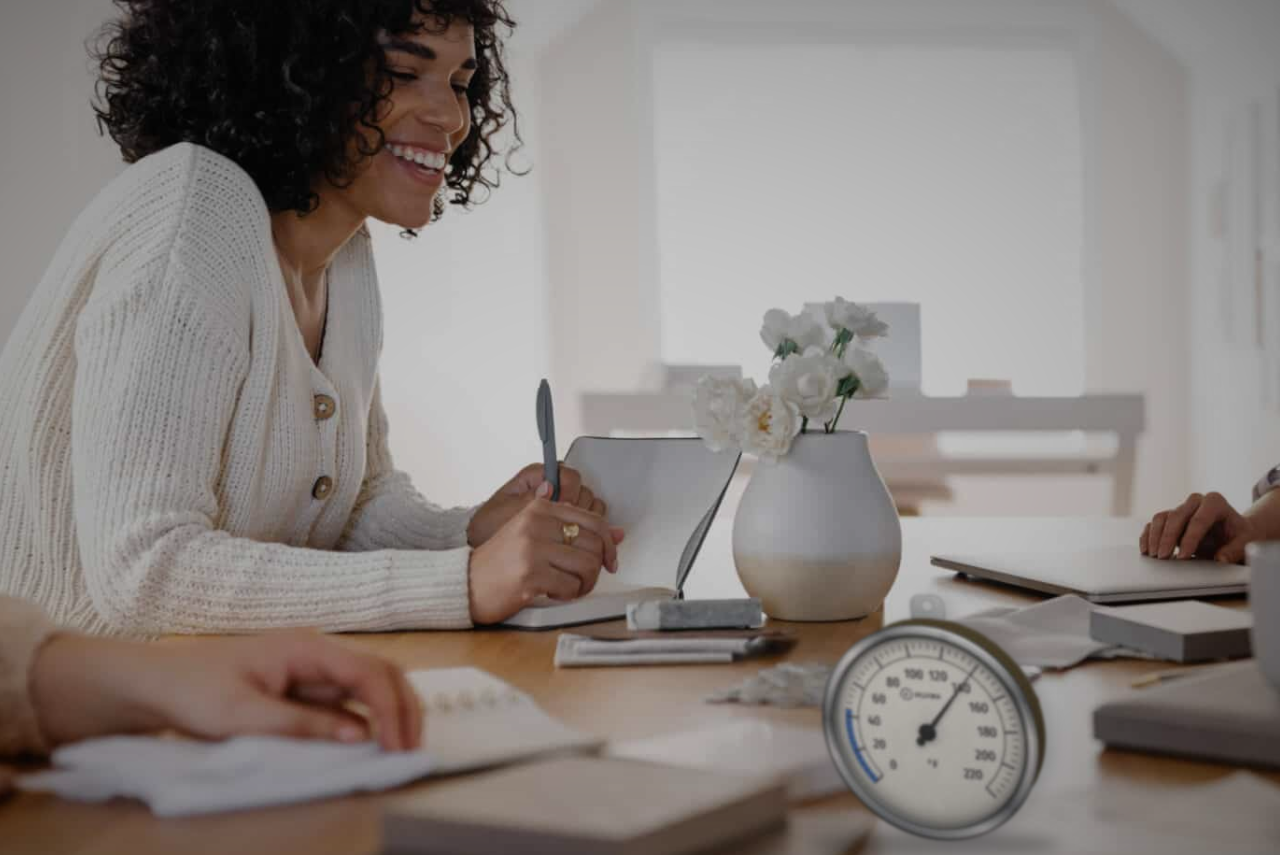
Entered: 140 °F
